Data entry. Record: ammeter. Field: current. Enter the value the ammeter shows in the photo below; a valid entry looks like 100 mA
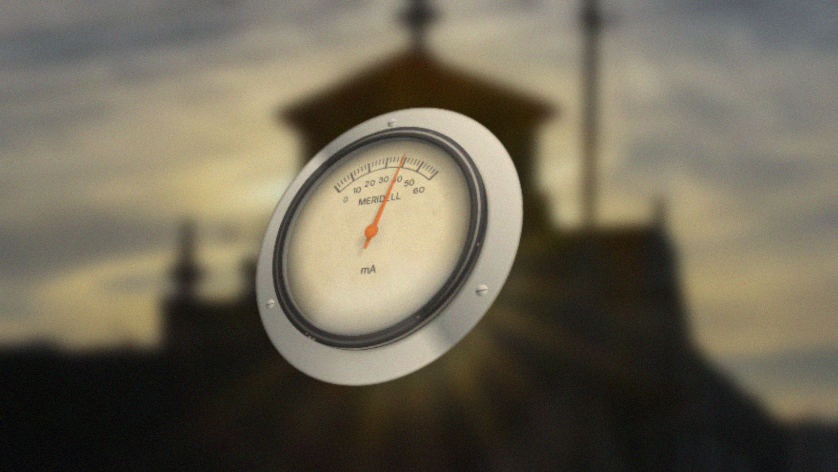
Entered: 40 mA
